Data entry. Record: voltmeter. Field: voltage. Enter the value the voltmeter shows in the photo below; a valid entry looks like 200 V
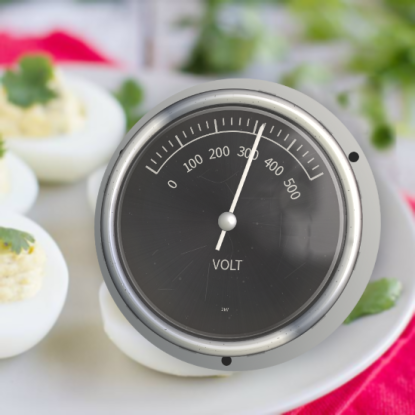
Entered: 320 V
